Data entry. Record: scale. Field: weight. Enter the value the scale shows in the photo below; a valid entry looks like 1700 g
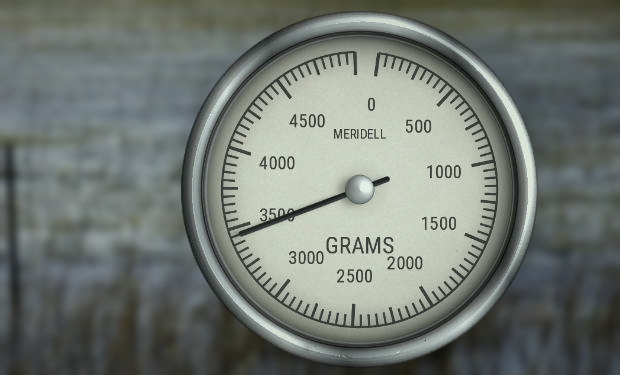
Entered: 3450 g
